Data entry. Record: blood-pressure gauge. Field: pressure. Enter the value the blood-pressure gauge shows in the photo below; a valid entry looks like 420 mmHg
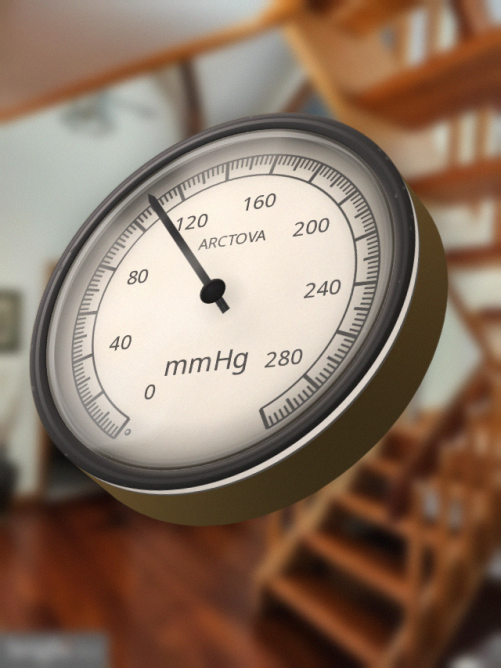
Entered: 110 mmHg
